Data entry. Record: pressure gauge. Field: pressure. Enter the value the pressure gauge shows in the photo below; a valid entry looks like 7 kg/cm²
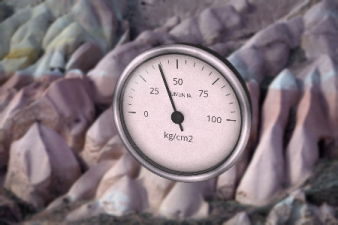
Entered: 40 kg/cm²
